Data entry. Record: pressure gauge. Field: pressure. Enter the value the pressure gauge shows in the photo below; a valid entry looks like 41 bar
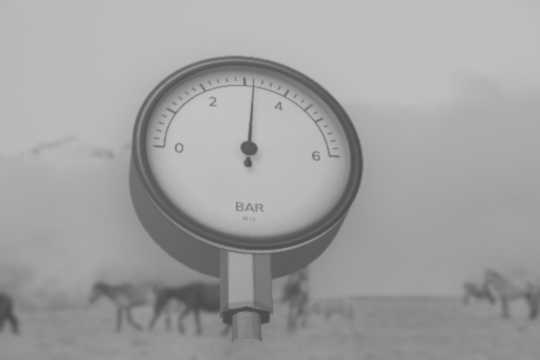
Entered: 3.2 bar
